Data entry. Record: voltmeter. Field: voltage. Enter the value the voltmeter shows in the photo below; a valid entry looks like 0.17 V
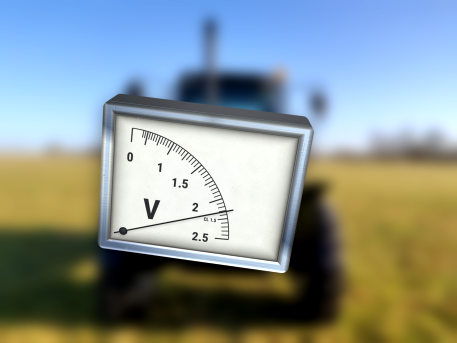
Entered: 2.15 V
